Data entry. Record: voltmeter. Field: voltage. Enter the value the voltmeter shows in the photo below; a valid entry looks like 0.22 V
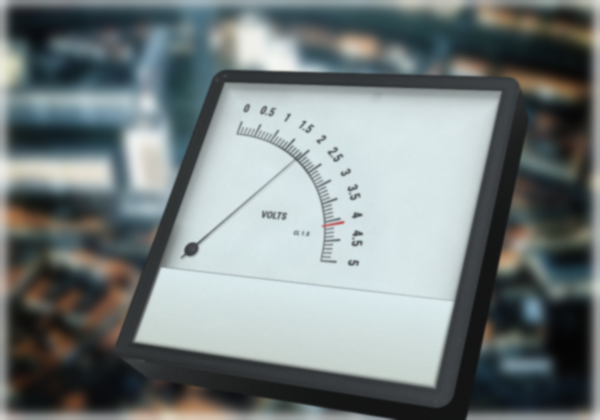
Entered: 2 V
